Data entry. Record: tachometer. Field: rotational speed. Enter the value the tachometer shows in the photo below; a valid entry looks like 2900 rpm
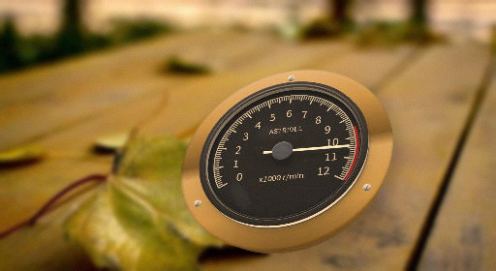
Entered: 10500 rpm
